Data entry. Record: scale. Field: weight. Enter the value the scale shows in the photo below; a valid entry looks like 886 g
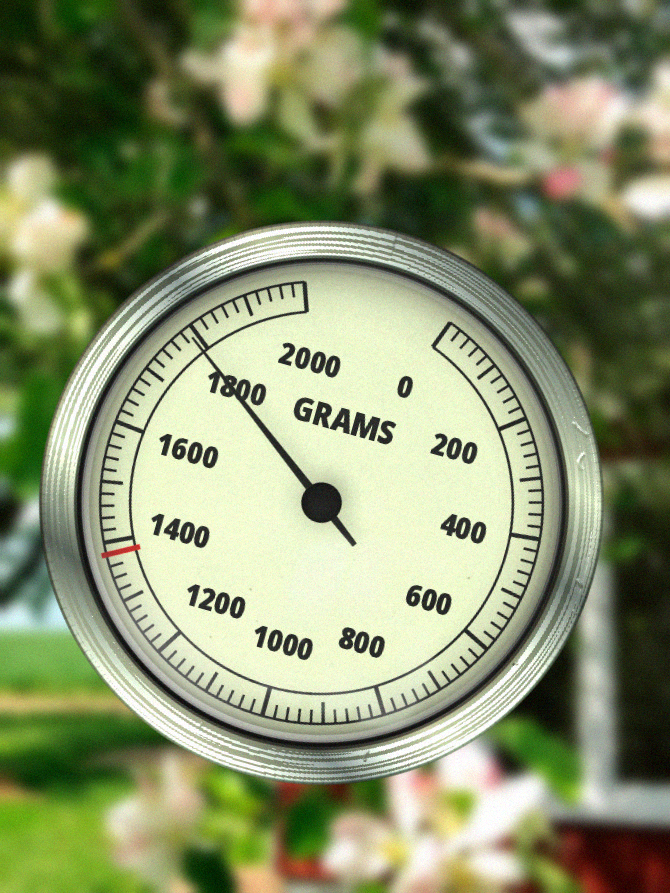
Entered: 1790 g
